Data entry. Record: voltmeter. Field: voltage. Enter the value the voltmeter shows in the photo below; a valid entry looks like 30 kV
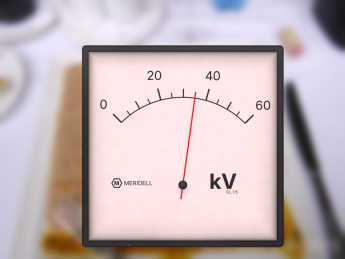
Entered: 35 kV
